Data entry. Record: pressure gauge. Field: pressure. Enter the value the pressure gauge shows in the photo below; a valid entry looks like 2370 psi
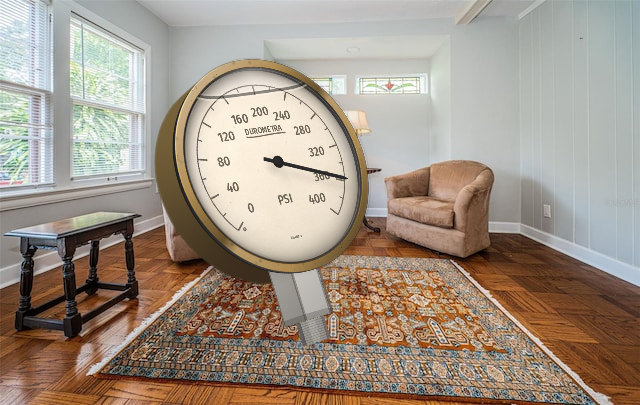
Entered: 360 psi
